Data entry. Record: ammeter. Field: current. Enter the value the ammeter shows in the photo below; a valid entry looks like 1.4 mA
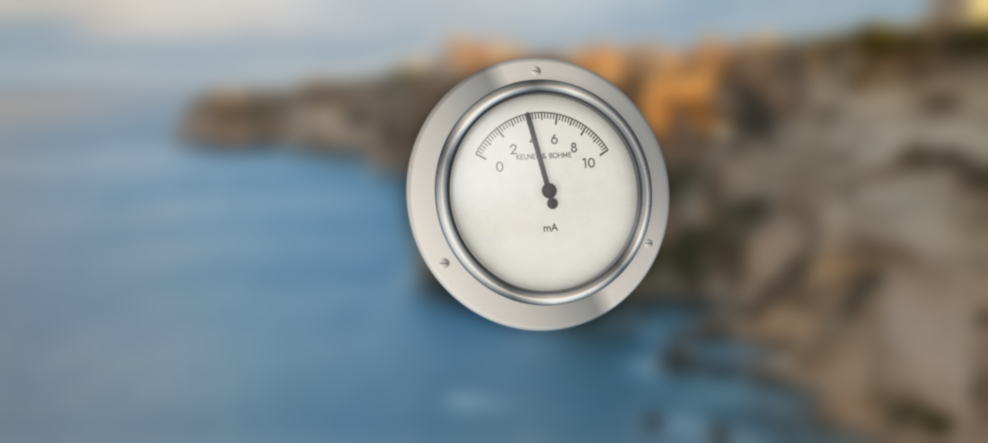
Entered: 4 mA
